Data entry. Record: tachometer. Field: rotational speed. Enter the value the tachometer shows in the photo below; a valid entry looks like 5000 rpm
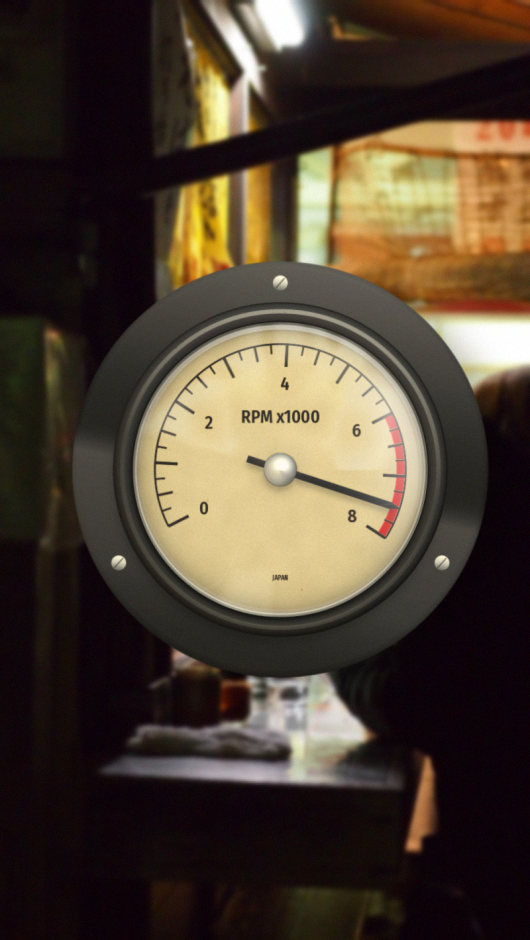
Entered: 7500 rpm
